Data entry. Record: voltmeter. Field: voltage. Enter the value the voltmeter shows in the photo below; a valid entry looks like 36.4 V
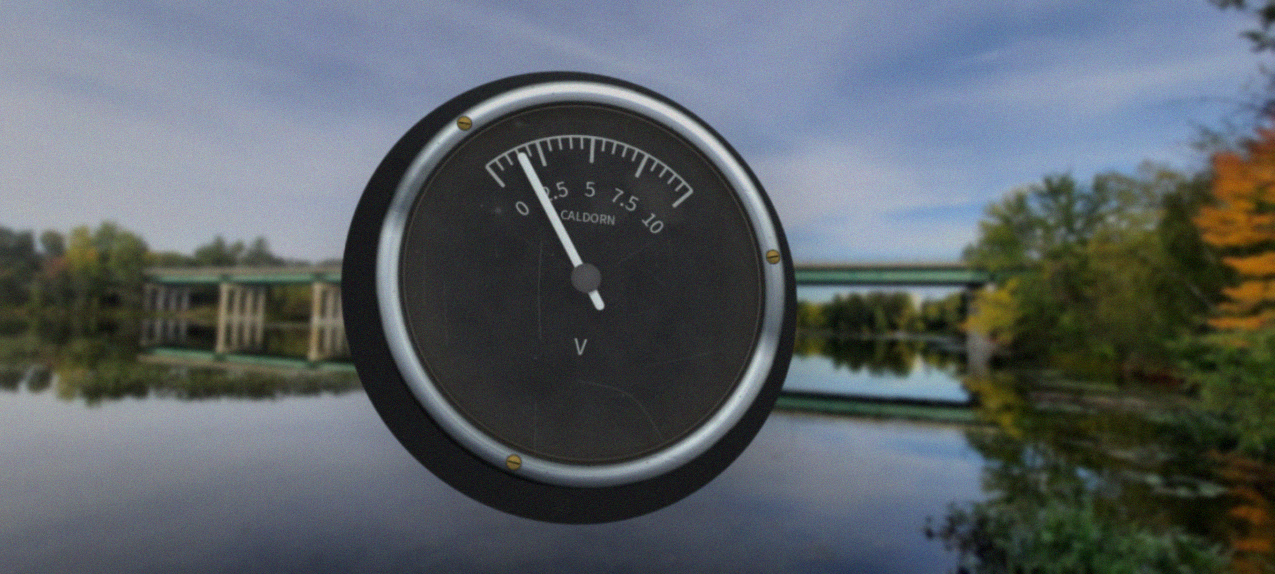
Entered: 1.5 V
